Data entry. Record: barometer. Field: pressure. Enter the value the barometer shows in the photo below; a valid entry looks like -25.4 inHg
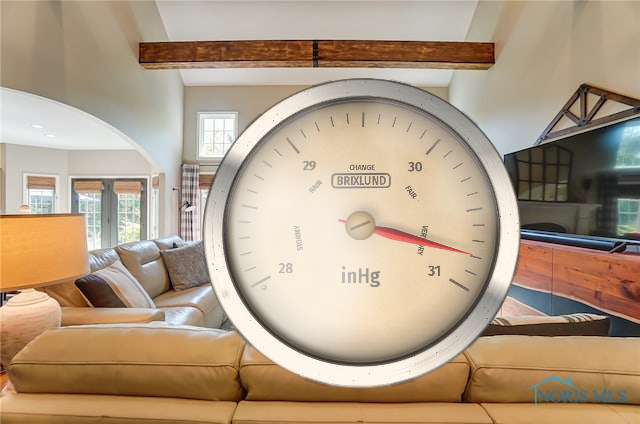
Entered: 30.8 inHg
